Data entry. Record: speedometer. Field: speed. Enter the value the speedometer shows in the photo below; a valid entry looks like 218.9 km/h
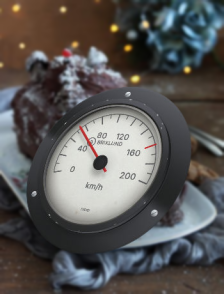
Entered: 55 km/h
